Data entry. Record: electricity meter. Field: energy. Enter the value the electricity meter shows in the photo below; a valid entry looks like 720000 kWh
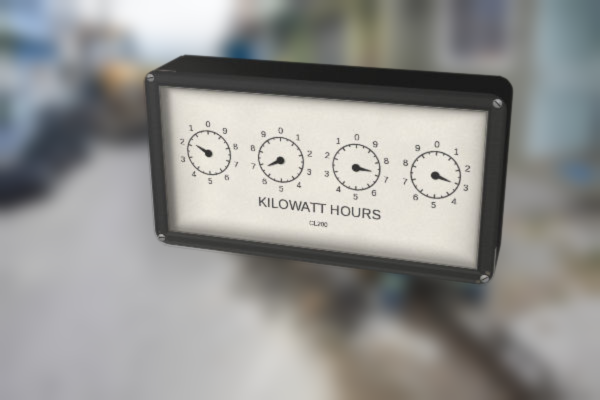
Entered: 1673 kWh
